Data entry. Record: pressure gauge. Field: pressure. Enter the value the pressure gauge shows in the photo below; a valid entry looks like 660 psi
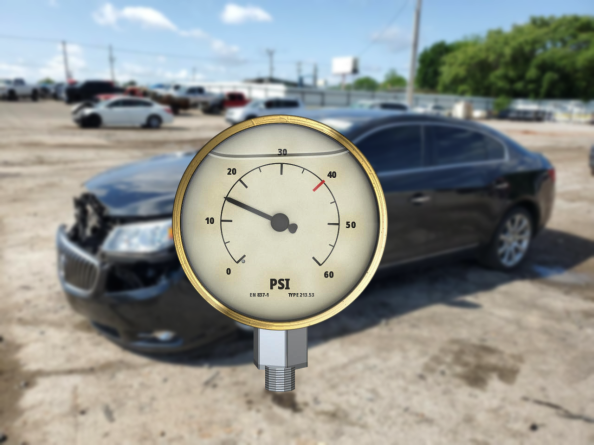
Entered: 15 psi
